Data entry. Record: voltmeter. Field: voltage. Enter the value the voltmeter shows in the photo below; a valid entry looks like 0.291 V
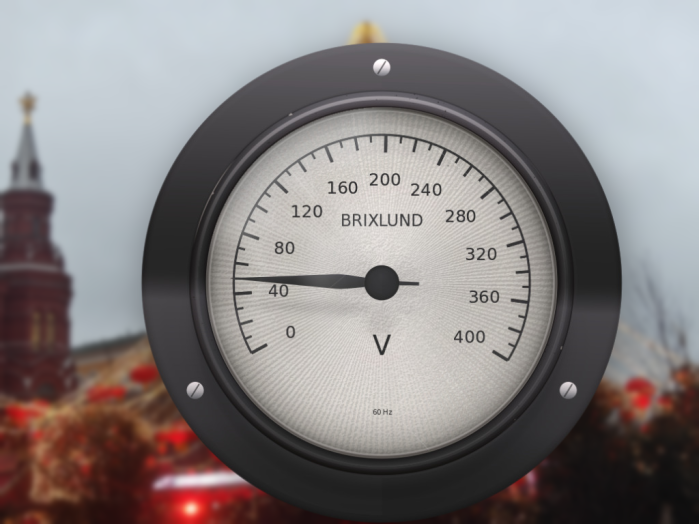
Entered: 50 V
